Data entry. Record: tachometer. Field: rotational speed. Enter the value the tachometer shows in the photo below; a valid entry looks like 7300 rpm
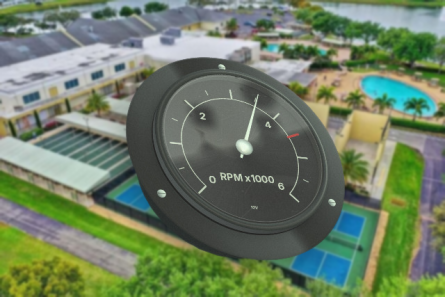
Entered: 3500 rpm
